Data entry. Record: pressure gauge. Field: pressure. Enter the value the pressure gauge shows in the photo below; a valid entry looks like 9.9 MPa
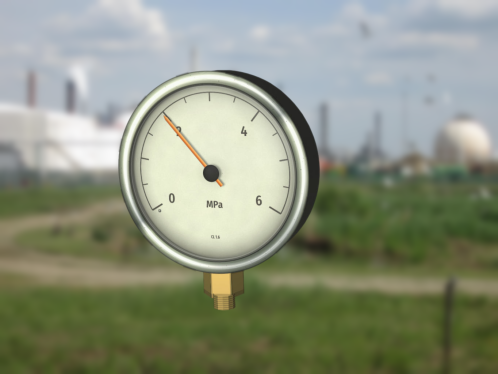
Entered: 2 MPa
